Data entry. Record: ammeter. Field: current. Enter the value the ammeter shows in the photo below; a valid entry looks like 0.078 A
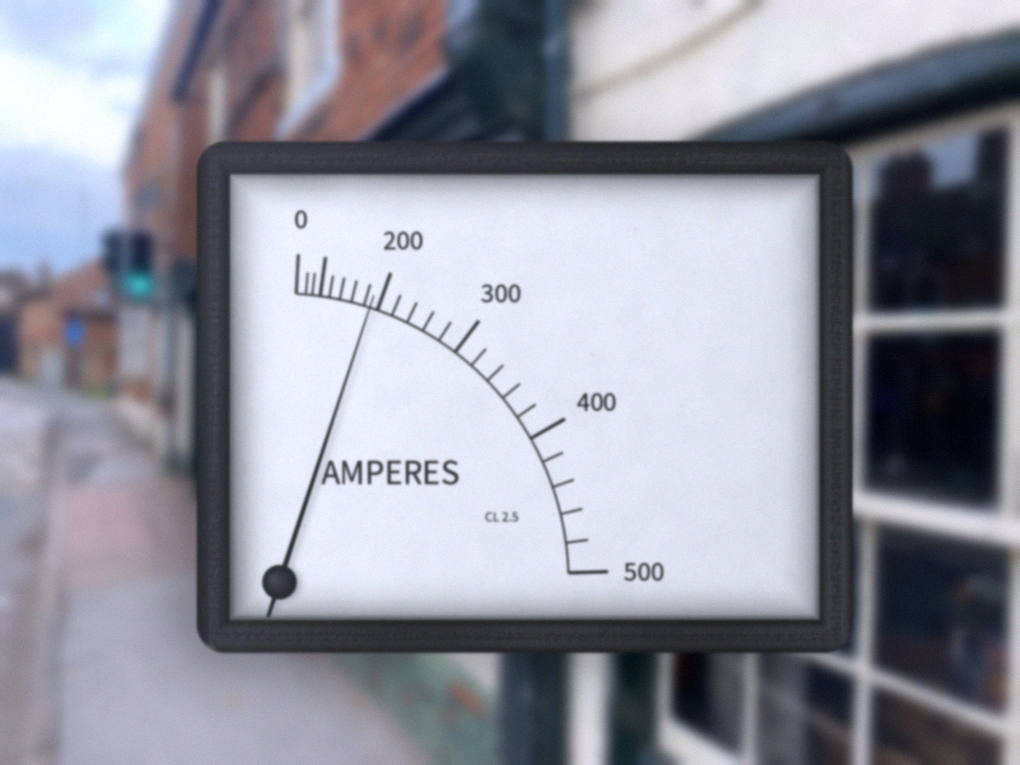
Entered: 190 A
